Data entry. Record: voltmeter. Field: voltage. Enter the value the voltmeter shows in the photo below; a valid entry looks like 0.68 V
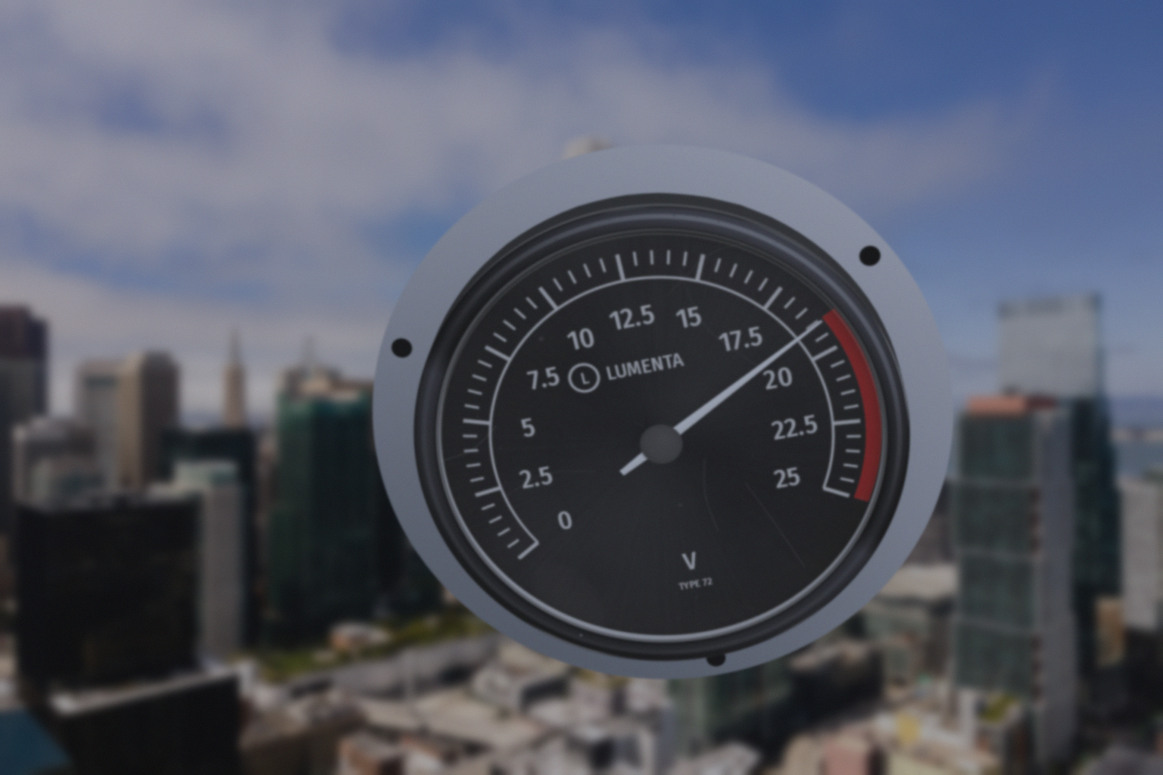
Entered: 19 V
